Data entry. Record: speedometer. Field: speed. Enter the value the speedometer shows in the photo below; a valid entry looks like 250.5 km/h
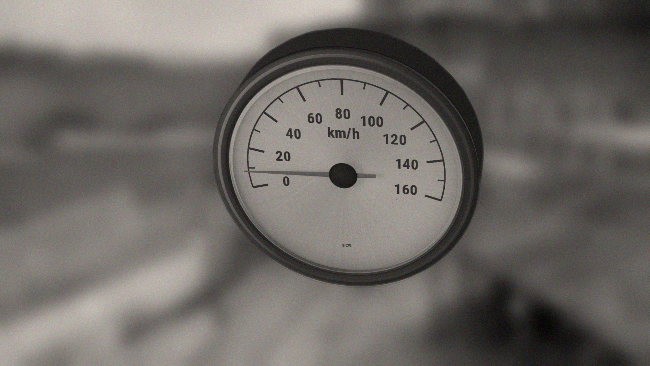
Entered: 10 km/h
